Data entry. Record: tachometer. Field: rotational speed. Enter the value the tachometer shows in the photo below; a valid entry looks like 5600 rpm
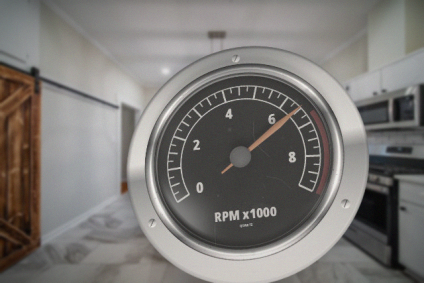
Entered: 6500 rpm
